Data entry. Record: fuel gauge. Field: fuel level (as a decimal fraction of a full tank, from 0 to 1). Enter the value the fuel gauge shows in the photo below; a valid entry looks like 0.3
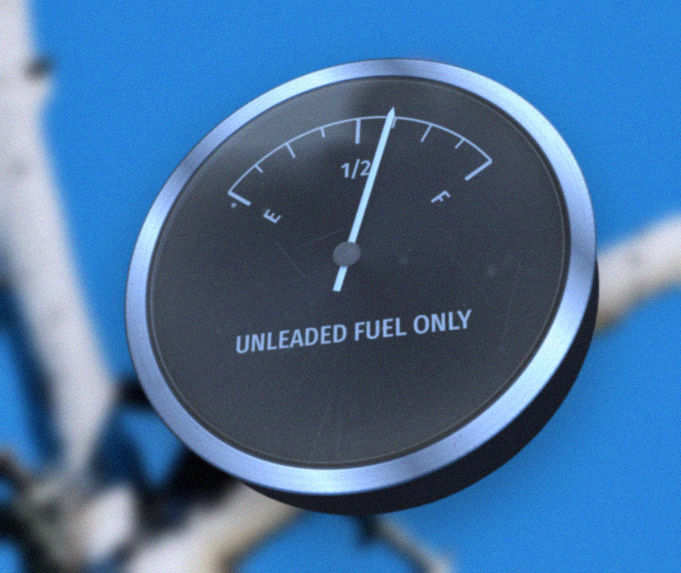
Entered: 0.625
